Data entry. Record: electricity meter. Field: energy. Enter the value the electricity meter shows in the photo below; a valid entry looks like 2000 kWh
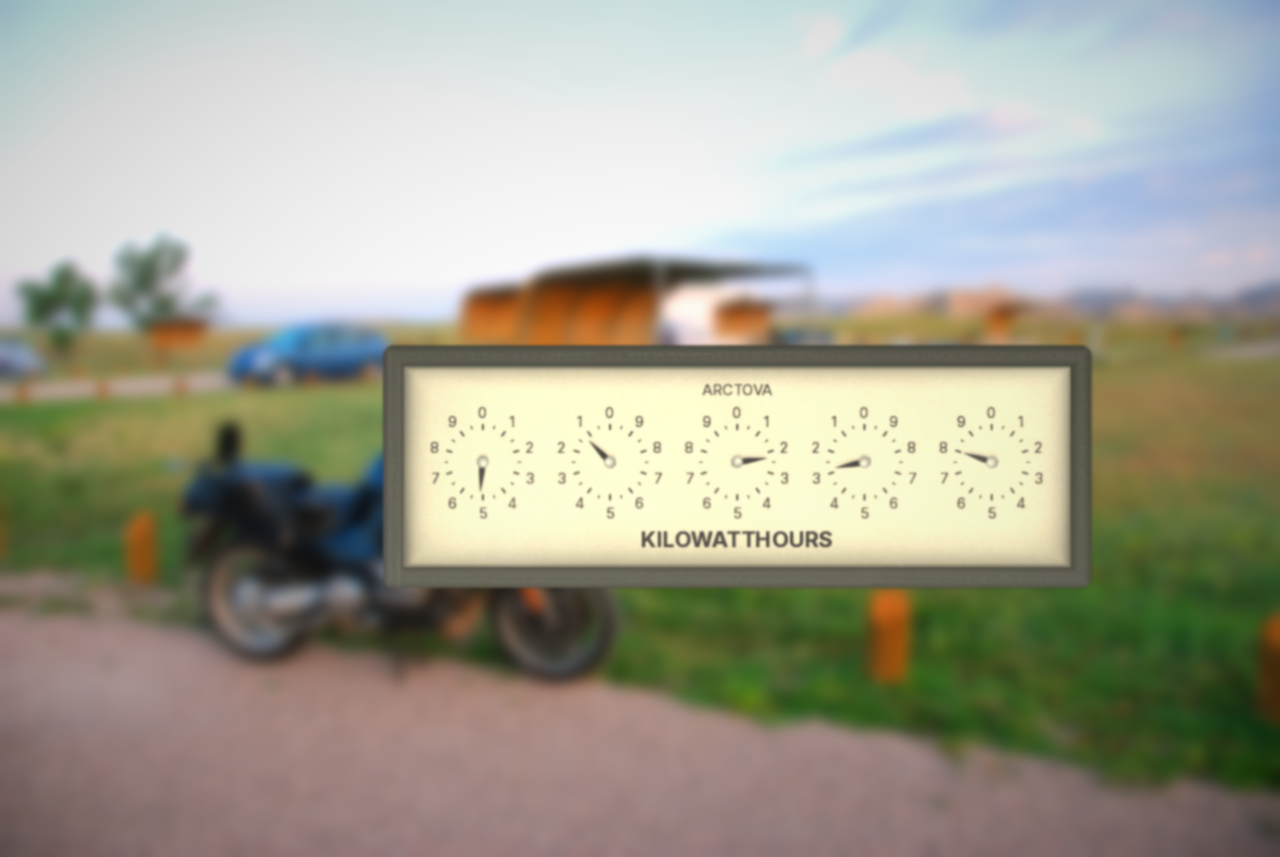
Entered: 51228 kWh
